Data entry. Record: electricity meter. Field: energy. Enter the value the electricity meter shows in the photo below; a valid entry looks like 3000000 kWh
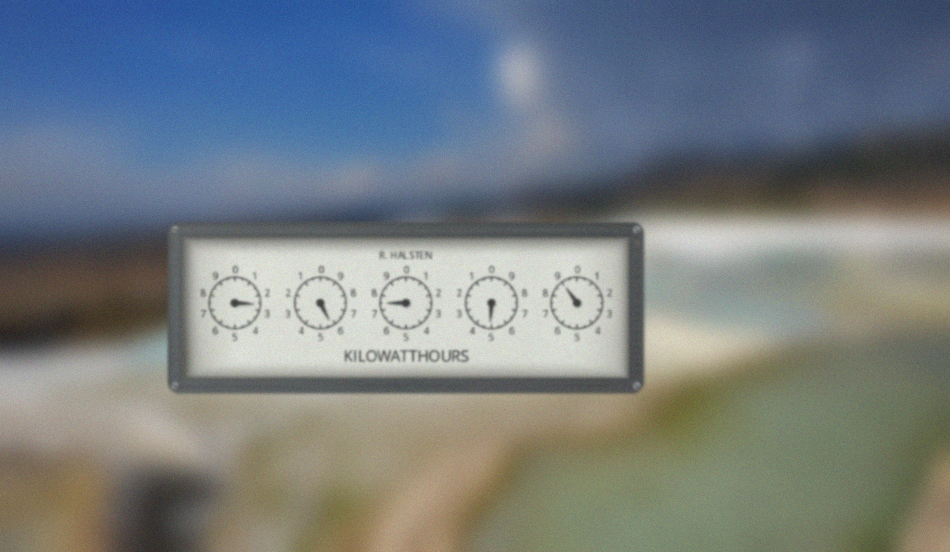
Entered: 25749 kWh
